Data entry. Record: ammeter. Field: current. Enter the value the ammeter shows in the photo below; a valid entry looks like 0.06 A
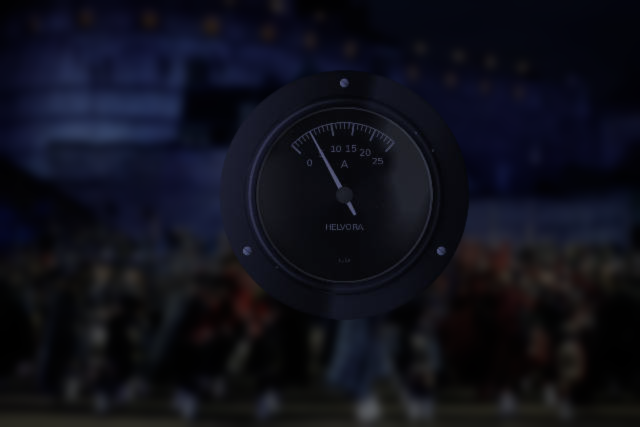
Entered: 5 A
